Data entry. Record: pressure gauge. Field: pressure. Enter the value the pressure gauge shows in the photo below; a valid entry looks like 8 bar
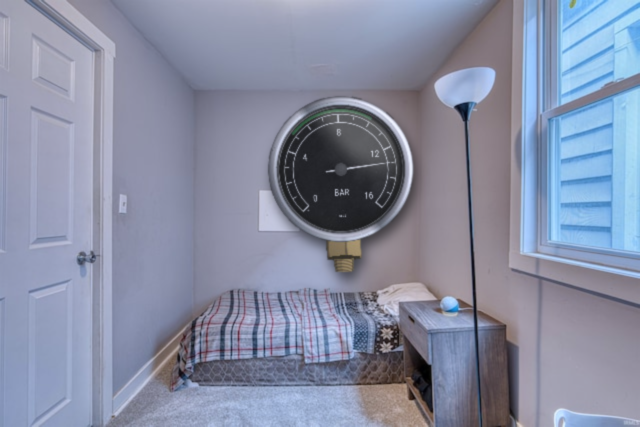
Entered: 13 bar
